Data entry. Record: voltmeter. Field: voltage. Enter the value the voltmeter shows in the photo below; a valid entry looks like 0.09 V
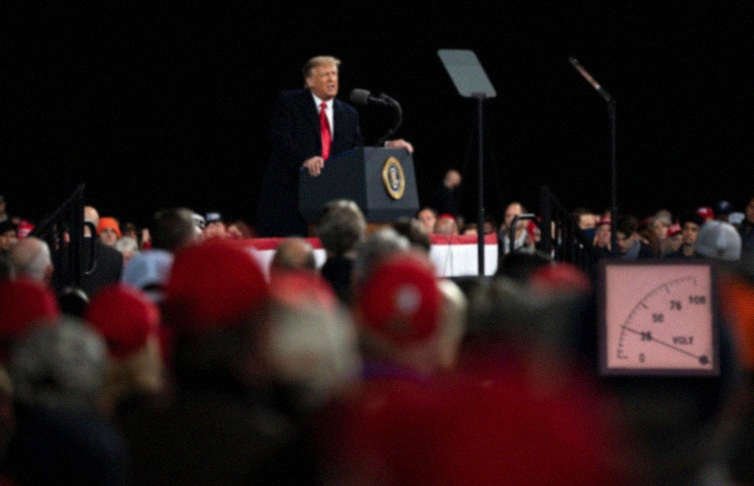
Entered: 25 V
